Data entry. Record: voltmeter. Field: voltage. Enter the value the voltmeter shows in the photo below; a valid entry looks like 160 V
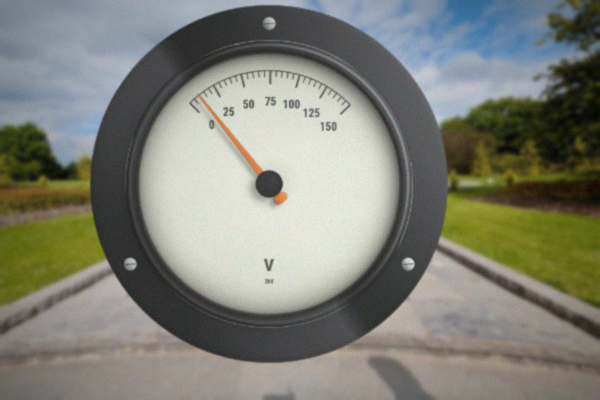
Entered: 10 V
